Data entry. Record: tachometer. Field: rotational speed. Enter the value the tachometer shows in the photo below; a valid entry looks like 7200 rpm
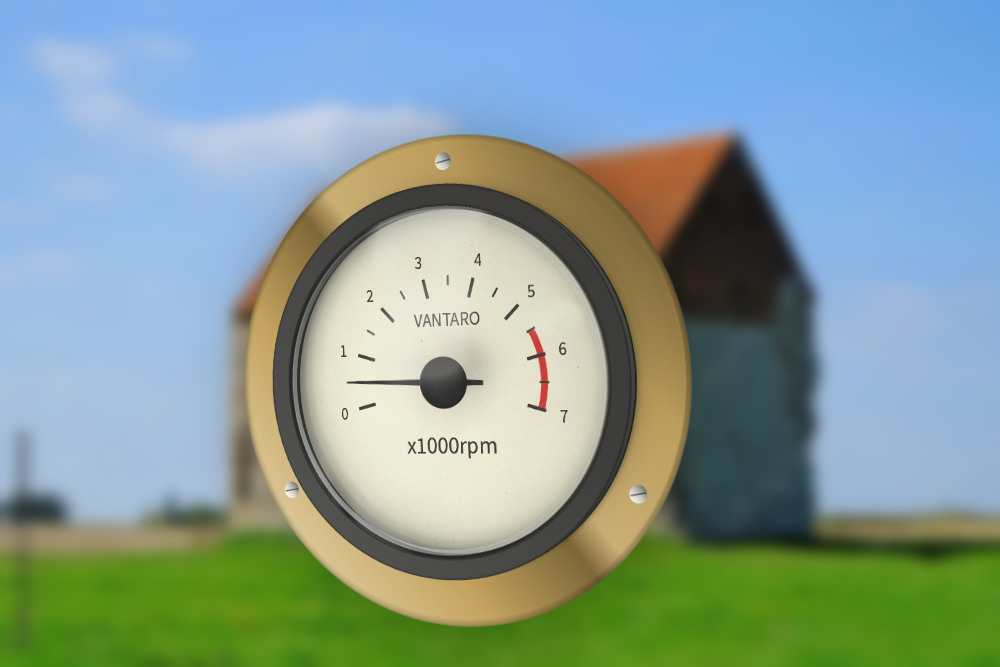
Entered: 500 rpm
